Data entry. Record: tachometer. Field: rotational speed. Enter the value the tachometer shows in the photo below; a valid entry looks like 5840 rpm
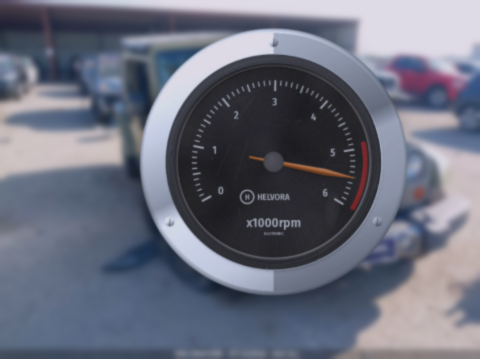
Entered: 5500 rpm
